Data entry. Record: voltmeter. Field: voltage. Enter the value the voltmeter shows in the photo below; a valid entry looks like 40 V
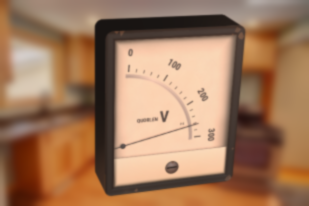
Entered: 260 V
